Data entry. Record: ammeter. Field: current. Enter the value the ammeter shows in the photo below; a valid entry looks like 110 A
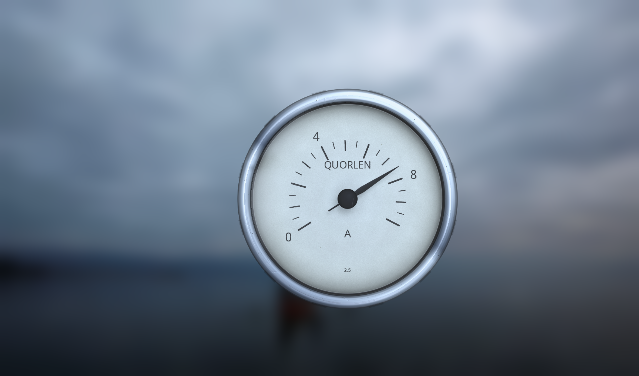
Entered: 7.5 A
